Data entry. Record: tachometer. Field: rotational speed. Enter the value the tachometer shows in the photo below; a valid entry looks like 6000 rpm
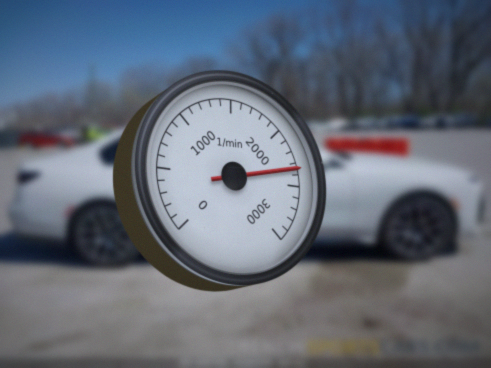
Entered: 2350 rpm
